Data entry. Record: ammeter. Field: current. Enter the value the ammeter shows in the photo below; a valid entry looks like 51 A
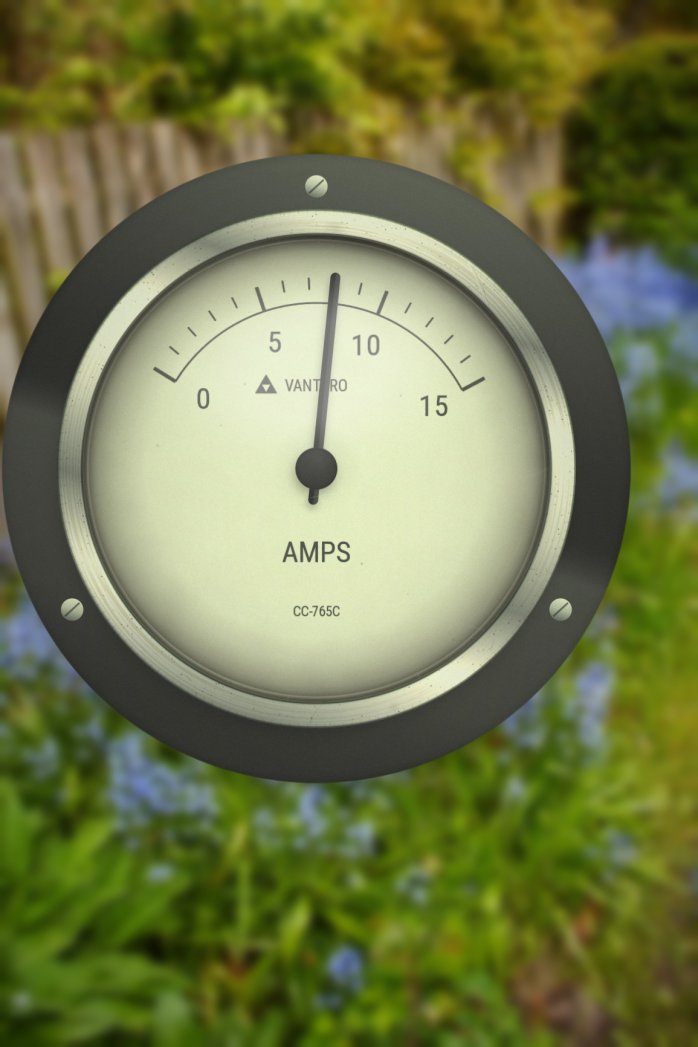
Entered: 8 A
